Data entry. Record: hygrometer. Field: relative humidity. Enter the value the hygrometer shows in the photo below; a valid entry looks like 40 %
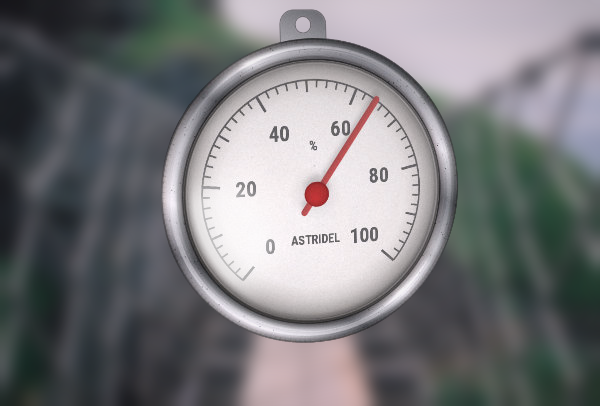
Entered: 64 %
